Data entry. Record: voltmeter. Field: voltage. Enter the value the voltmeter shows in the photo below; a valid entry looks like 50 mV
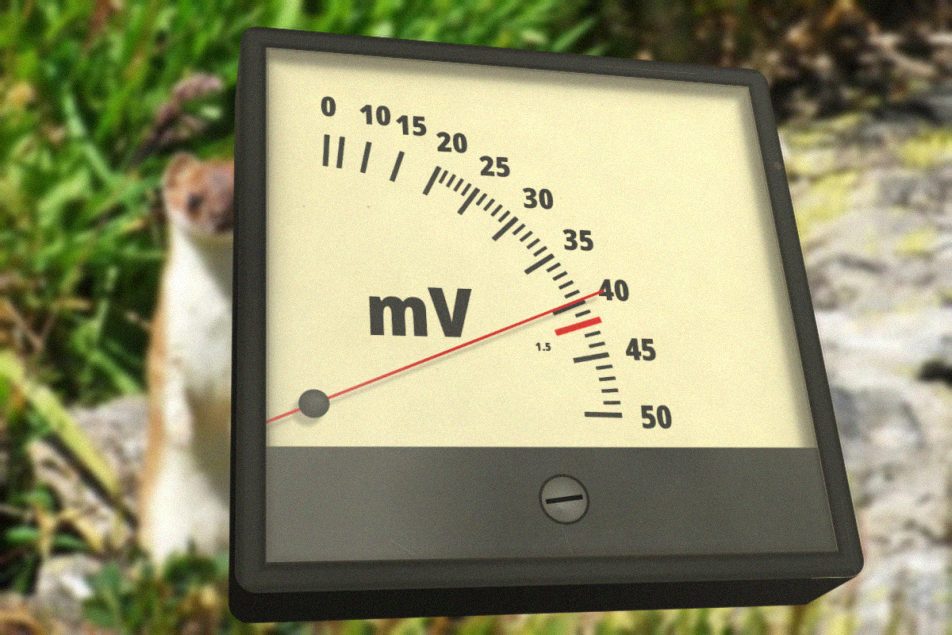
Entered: 40 mV
